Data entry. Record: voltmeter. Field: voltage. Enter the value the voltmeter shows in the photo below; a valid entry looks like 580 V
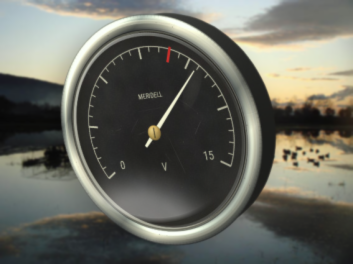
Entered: 10.5 V
